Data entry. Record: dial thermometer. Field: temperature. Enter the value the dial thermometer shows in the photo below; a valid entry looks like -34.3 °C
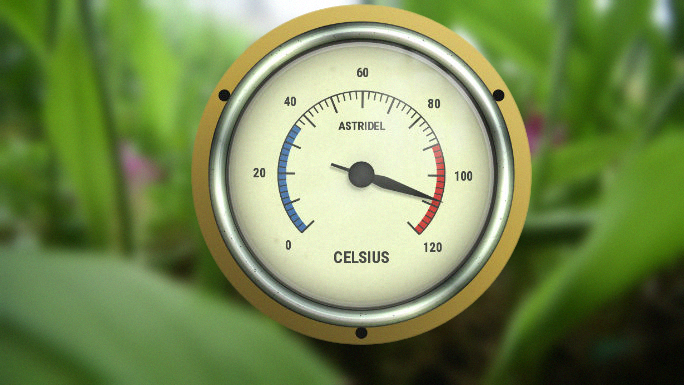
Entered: 108 °C
